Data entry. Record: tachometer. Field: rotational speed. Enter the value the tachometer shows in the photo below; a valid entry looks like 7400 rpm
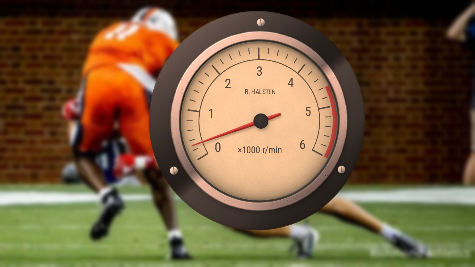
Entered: 300 rpm
